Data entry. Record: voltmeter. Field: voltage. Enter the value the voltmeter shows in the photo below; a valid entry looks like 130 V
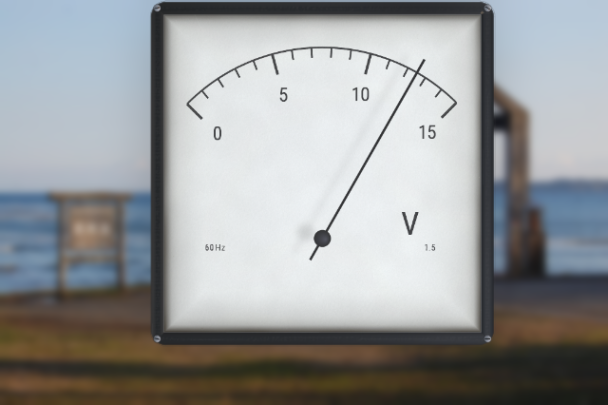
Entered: 12.5 V
